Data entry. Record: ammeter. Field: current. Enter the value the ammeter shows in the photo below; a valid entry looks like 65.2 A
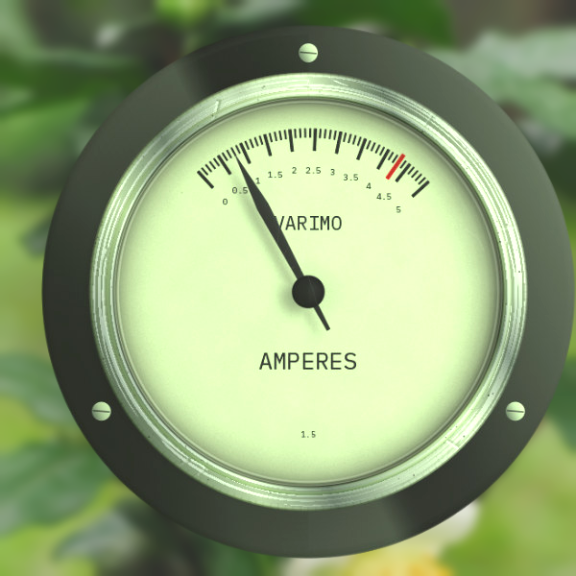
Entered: 0.8 A
